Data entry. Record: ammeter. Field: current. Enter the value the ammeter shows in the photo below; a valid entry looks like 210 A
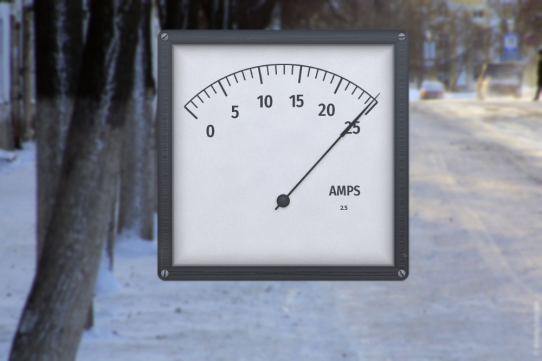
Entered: 24.5 A
